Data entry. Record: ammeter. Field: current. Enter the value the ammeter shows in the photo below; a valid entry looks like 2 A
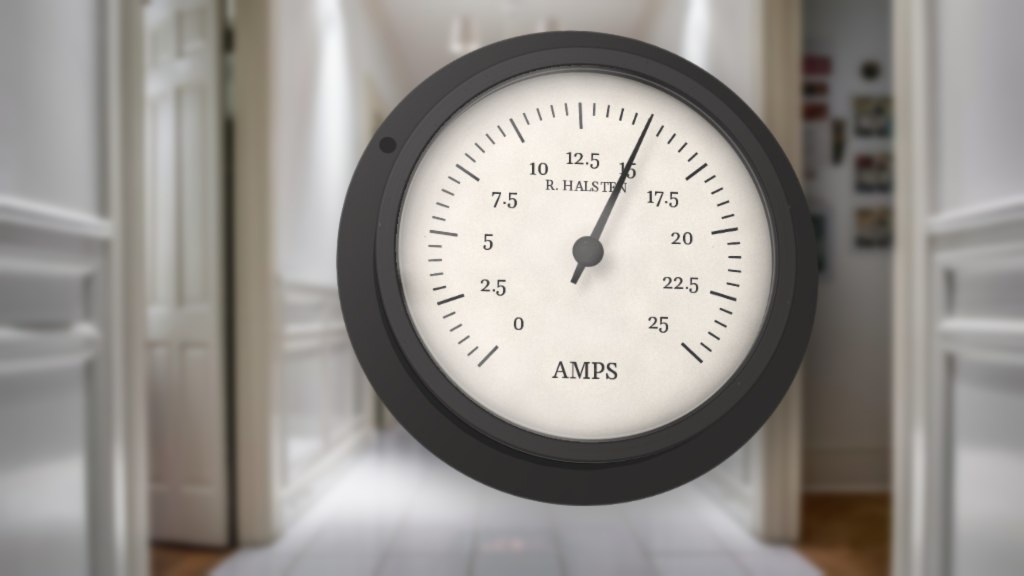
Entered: 15 A
